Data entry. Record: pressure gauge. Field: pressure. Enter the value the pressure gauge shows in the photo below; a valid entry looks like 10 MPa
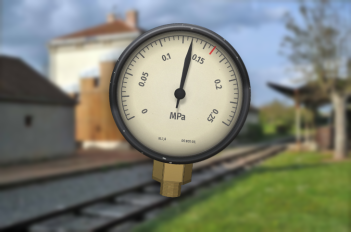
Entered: 0.135 MPa
